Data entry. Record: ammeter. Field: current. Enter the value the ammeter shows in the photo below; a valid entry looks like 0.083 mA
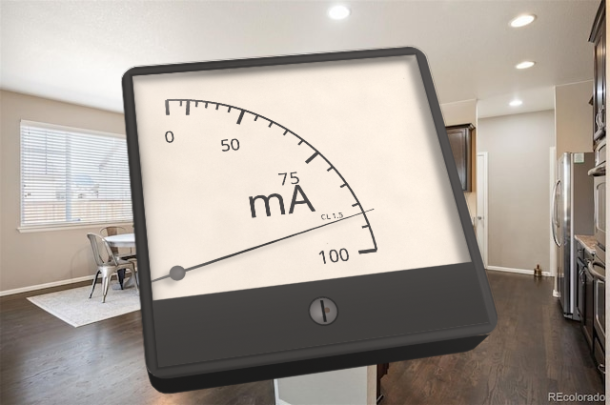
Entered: 92.5 mA
